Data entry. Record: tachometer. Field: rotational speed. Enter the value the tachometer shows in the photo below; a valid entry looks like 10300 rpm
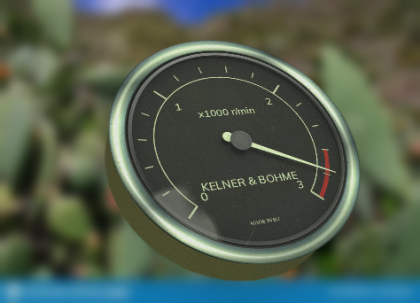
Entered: 2800 rpm
